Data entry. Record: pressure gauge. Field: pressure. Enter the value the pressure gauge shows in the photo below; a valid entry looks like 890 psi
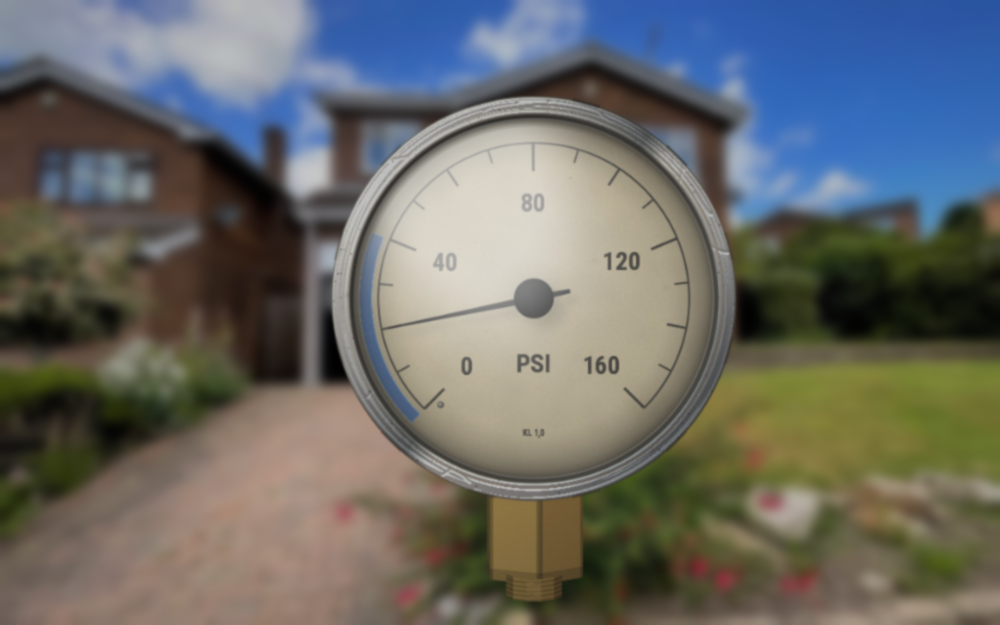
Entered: 20 psi
